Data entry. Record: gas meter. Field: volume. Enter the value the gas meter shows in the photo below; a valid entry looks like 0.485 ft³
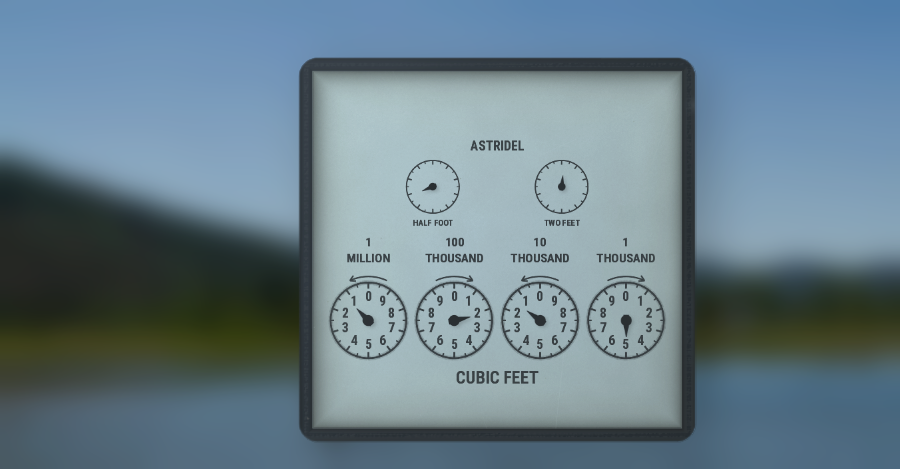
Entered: 121500 ft³
